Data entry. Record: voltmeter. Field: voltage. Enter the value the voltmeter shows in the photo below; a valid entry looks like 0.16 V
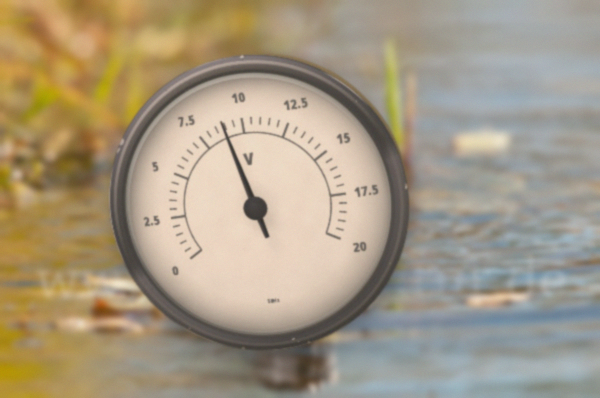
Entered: 9 V
